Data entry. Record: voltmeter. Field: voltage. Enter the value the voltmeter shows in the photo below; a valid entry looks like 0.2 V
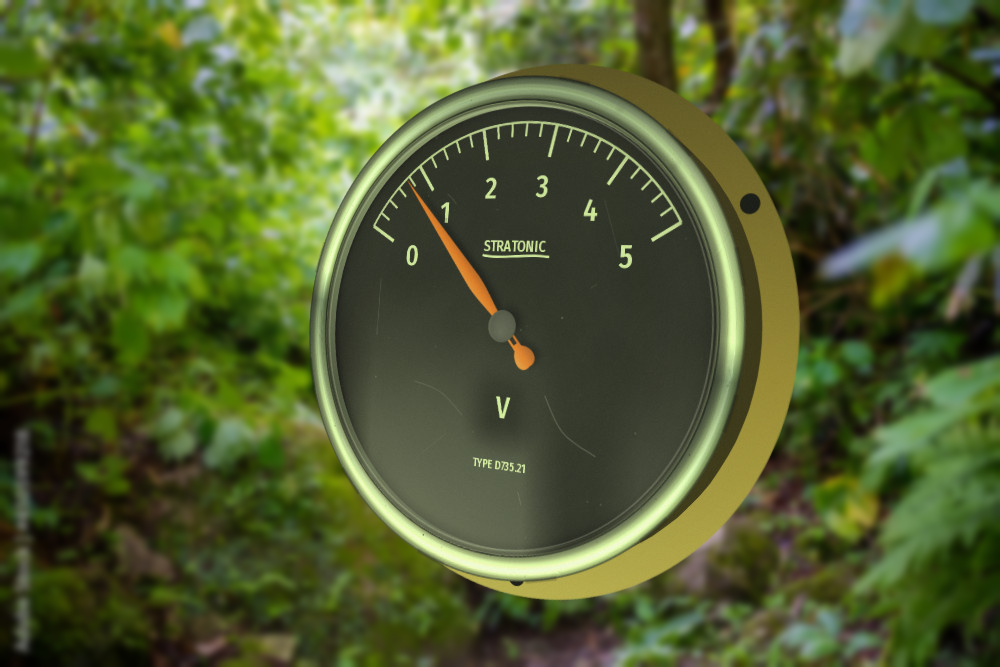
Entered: 0.8 V
